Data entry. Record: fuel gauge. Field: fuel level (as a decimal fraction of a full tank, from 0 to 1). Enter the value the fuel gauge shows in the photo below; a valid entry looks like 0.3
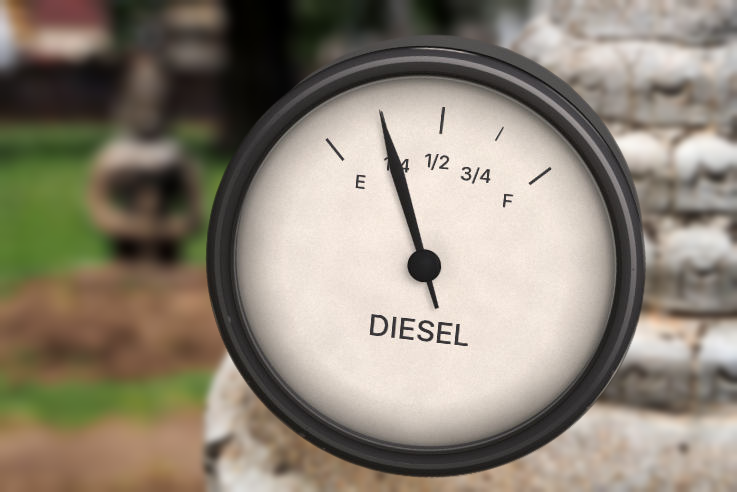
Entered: 0.25
